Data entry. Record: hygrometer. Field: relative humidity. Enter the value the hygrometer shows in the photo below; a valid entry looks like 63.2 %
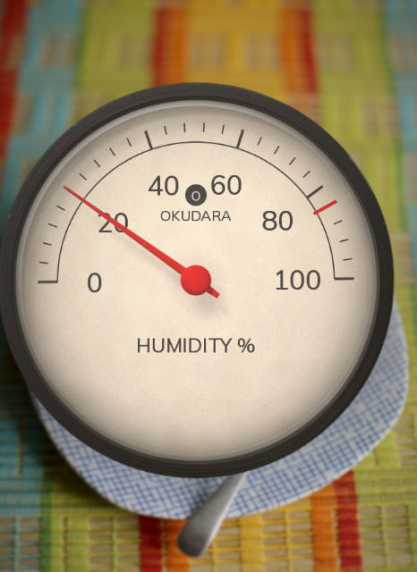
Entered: 20 %
